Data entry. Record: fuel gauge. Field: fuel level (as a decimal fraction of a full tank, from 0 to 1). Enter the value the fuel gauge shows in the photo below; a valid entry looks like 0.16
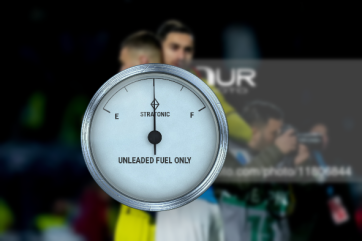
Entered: 0.5
